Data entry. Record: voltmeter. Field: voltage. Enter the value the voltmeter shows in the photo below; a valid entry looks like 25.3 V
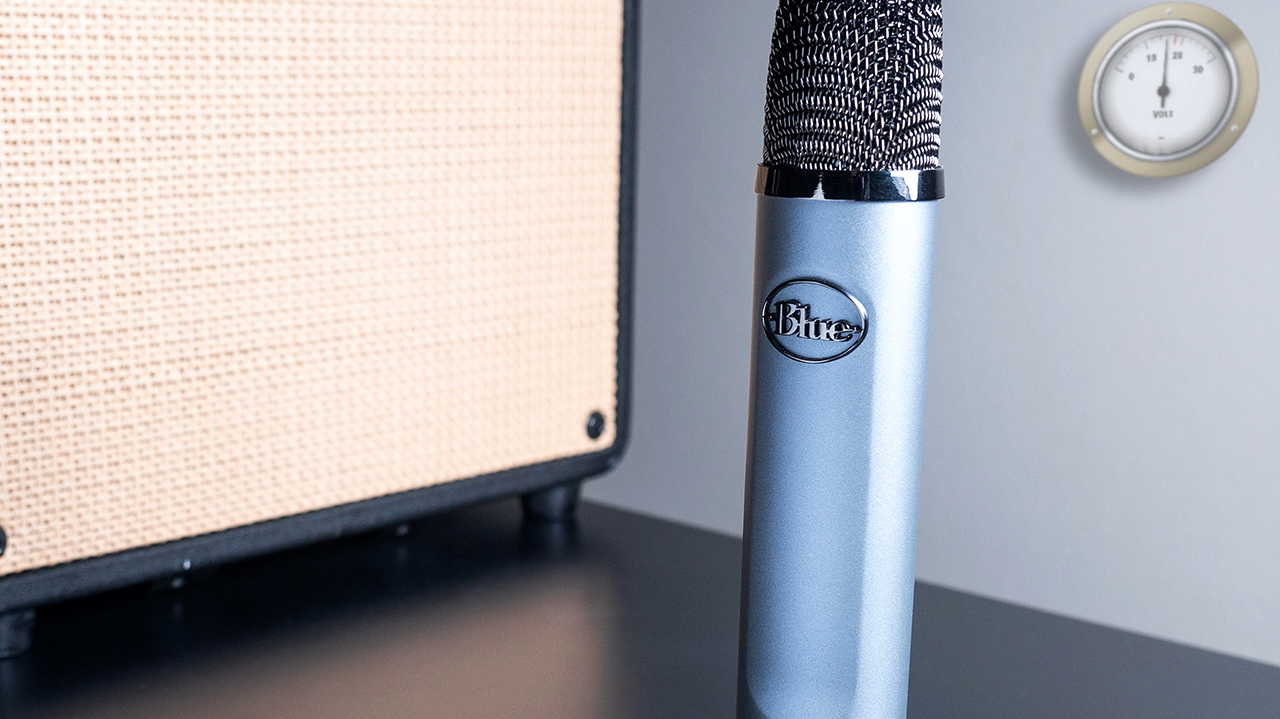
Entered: 16 V
